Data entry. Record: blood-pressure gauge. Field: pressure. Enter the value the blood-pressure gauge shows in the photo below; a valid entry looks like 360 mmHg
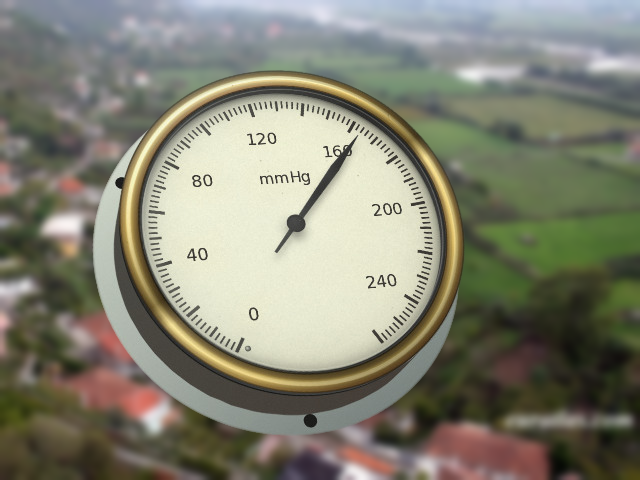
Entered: 164 mmHg
